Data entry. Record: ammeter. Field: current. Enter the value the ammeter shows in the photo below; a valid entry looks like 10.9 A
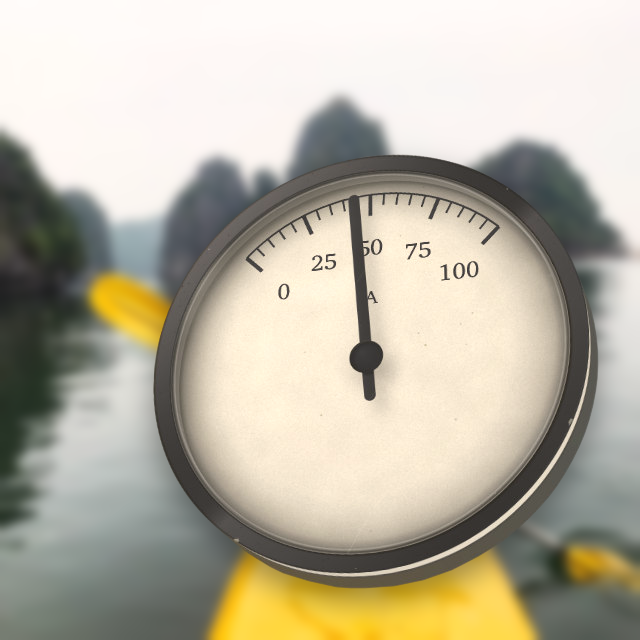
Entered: 45 A
